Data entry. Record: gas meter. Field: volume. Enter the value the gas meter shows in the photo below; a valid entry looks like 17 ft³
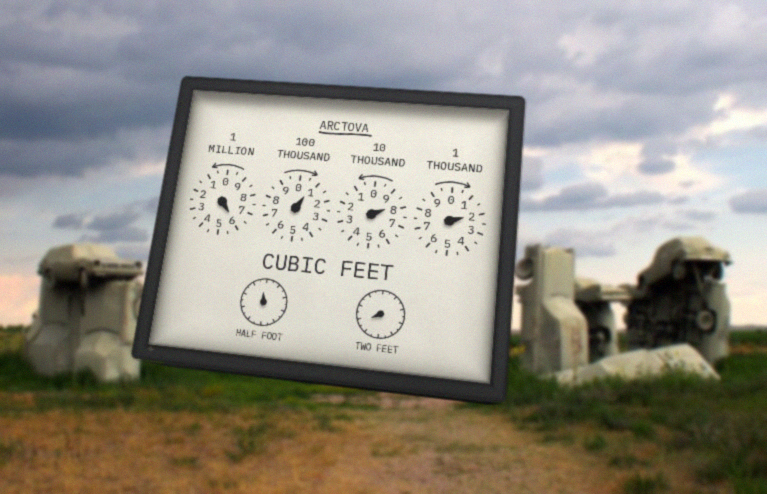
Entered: 608200 ft³
